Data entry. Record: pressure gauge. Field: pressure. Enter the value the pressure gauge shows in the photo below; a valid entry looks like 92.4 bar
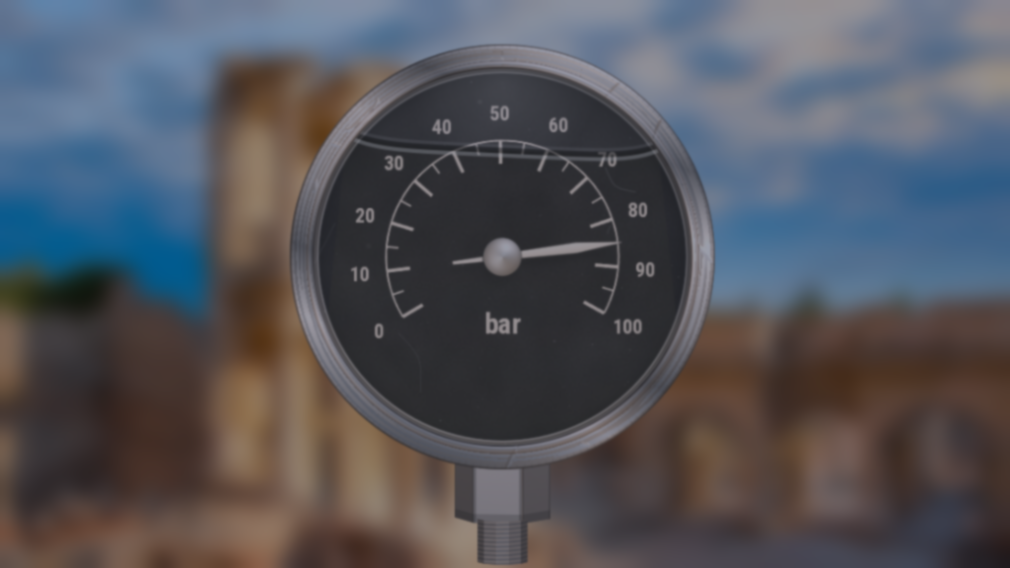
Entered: 85 bar
